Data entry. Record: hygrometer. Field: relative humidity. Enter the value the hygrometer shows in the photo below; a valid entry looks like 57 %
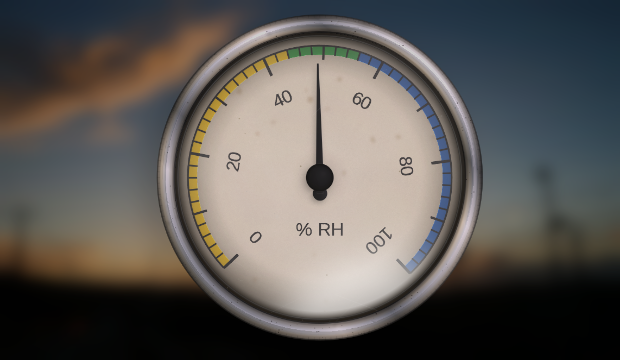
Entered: 49 %
